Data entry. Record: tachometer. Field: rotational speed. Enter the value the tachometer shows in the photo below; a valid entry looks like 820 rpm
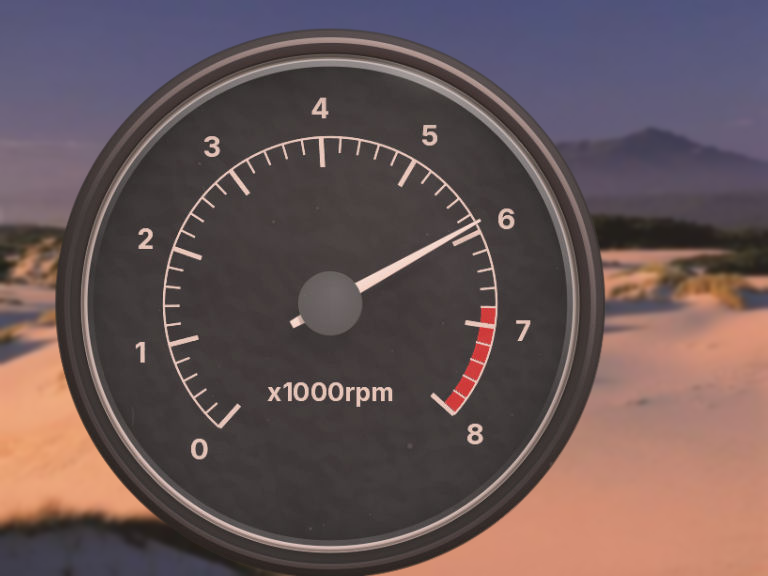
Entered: 5900 rpm
